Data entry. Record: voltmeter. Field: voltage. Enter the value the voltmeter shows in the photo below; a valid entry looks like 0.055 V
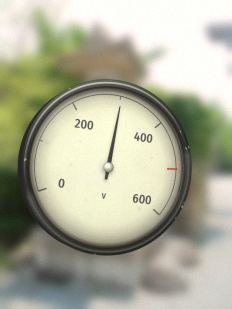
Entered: 300 V
